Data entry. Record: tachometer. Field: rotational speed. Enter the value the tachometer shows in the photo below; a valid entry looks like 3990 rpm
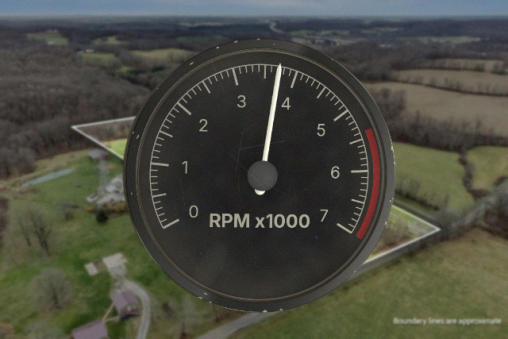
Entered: 3700 rpm
